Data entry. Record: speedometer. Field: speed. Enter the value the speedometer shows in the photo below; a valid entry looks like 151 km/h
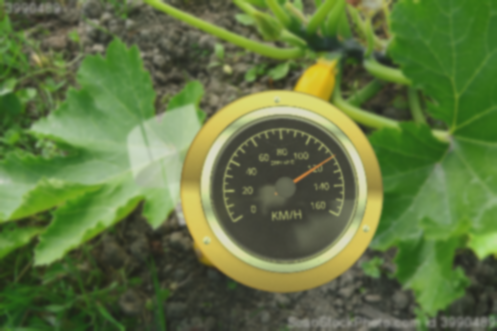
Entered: 120 km/h
